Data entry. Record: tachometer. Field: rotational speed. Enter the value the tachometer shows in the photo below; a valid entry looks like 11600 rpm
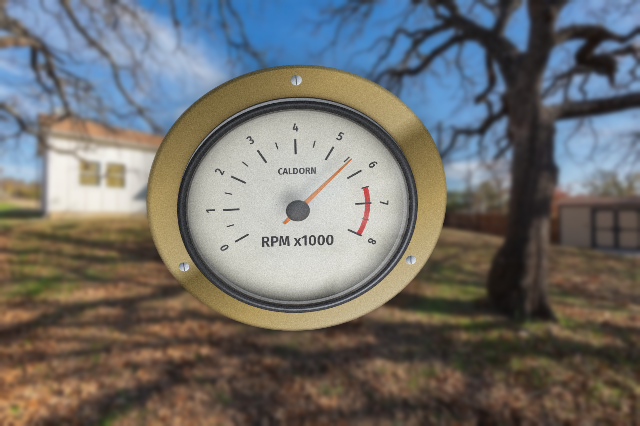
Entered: 5500 rpm
